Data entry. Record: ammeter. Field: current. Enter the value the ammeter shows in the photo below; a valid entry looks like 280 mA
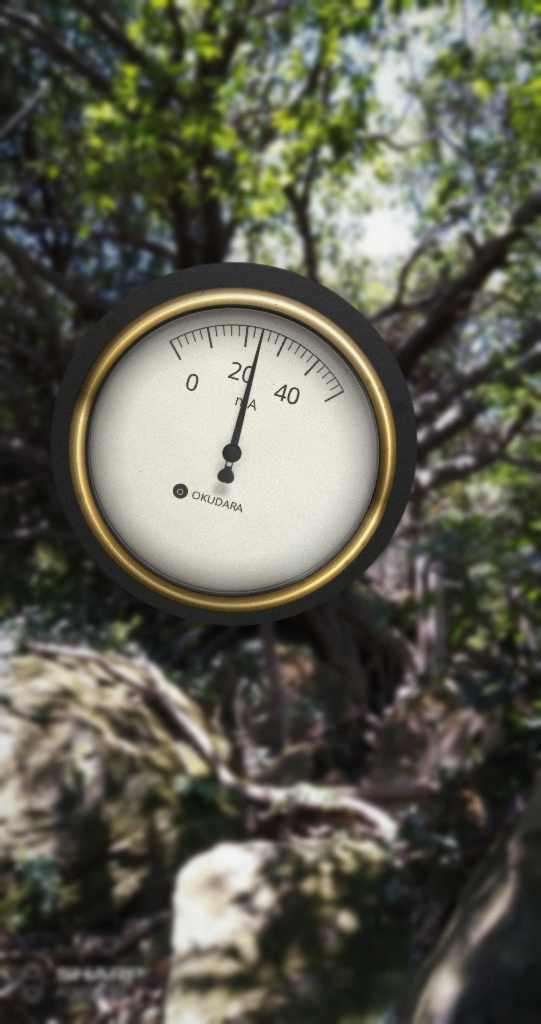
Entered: 24 mA
